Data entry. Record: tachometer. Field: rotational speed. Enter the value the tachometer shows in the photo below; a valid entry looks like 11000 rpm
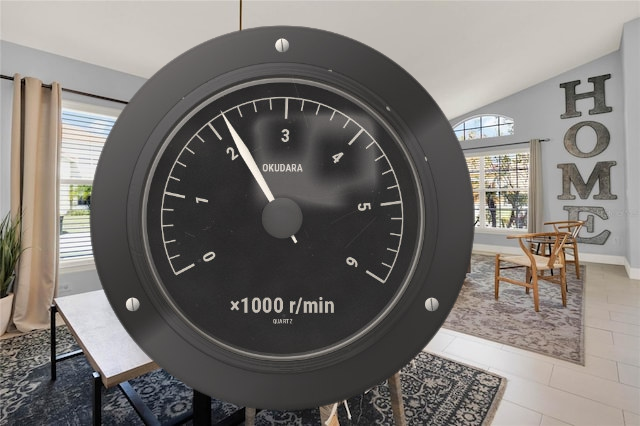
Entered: 2200 rpm
